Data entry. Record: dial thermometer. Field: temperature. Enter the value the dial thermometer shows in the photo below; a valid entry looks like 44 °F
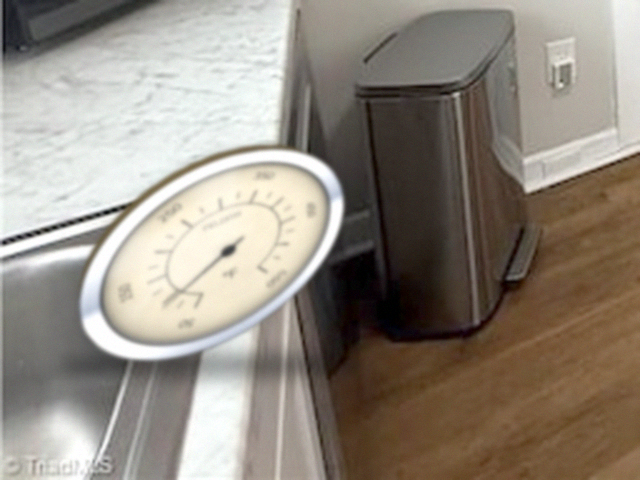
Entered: 100 °F
